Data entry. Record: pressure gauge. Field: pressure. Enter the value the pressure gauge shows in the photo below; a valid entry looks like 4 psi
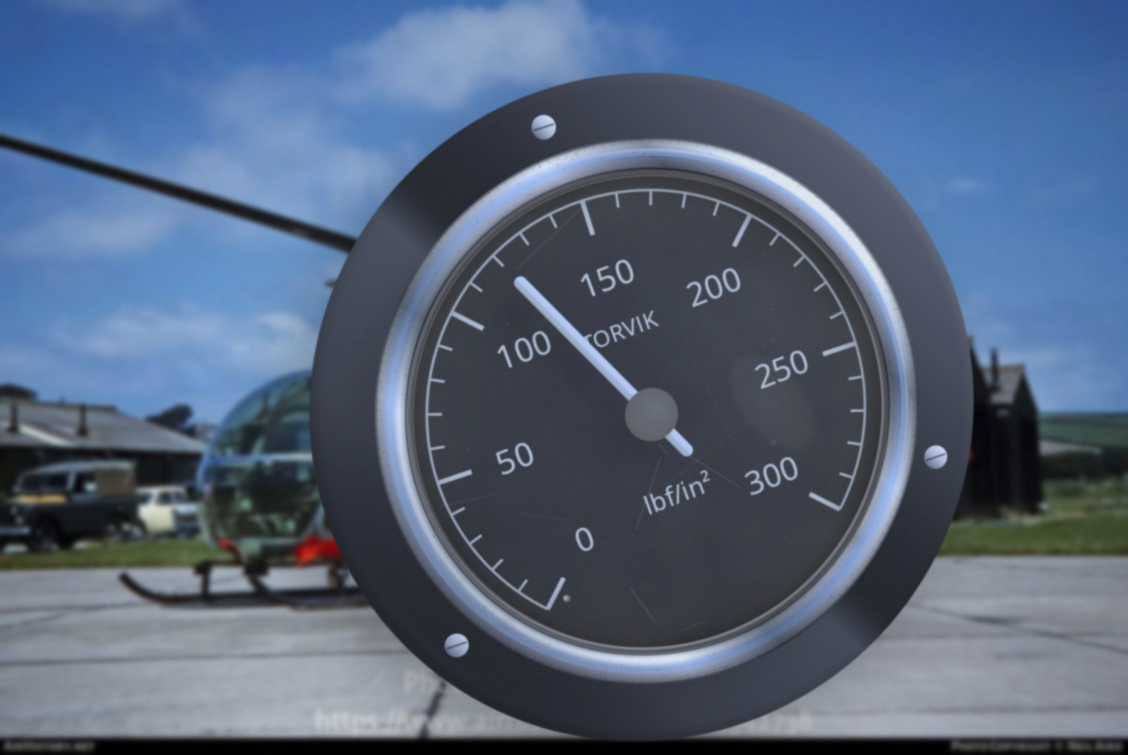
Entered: 120 psi
